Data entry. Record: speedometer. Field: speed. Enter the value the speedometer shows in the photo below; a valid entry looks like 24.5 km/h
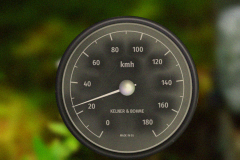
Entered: 25 km/h
